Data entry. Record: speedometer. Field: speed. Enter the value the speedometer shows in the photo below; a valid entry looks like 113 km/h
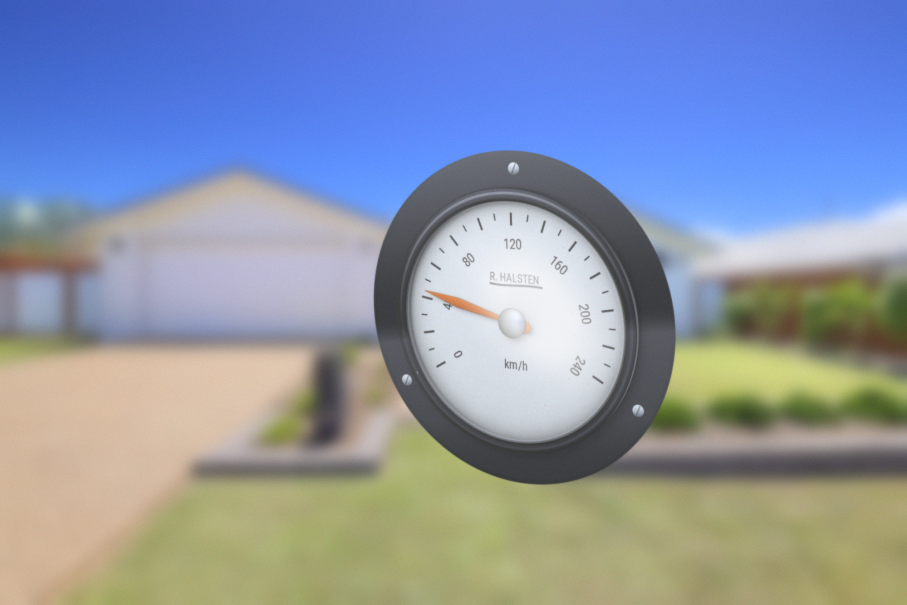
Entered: 45 km/h
